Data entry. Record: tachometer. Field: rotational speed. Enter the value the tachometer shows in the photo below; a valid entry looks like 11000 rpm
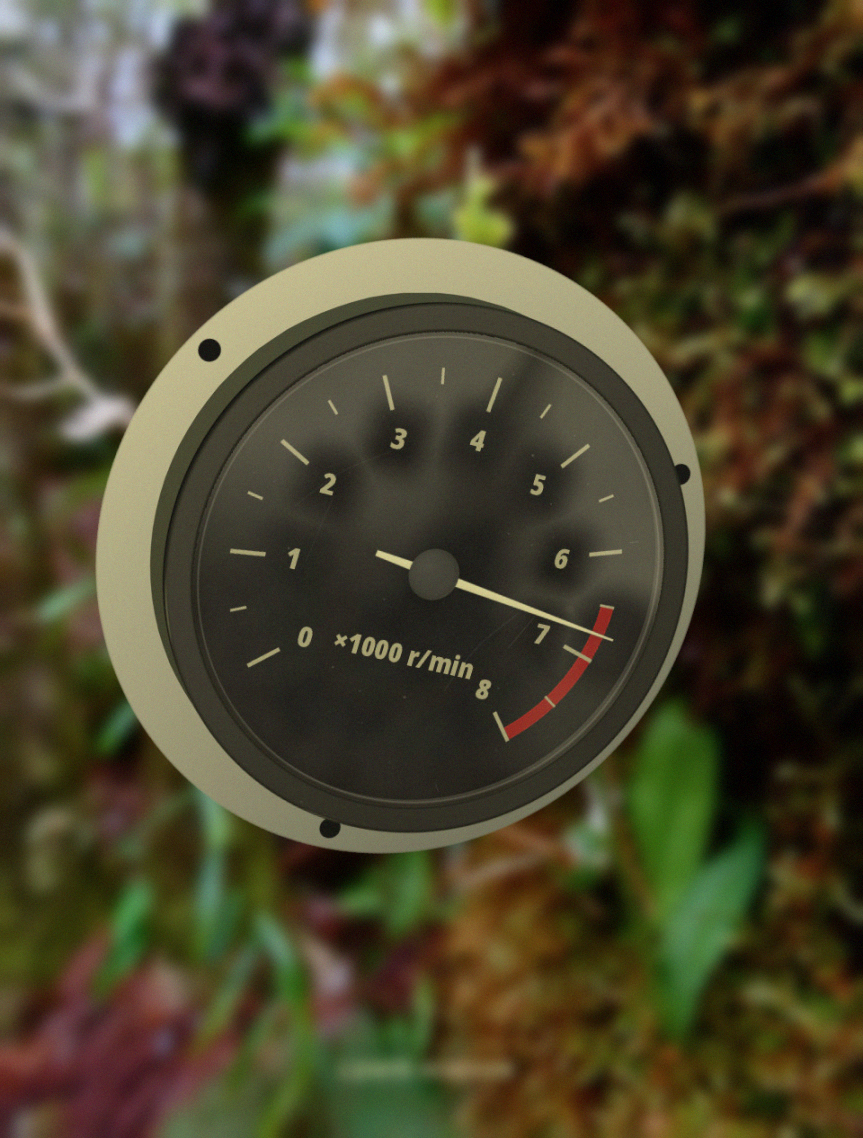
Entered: 6750 rpm
